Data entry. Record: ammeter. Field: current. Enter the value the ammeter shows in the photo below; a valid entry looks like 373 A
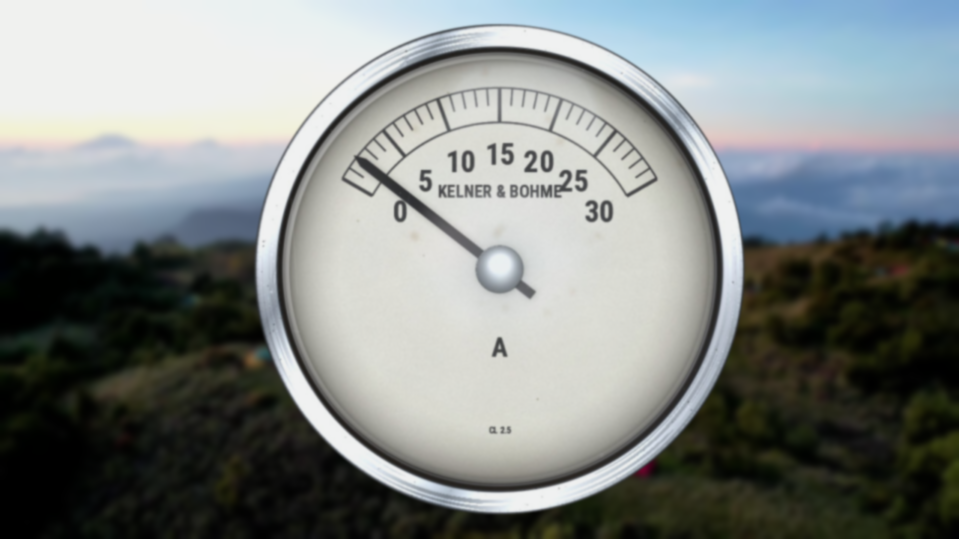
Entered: 2 A
